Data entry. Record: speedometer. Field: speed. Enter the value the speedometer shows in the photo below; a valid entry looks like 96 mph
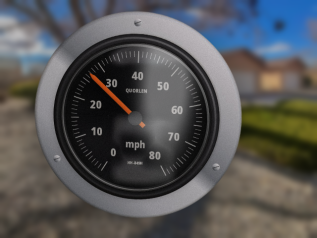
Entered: 27 mph
